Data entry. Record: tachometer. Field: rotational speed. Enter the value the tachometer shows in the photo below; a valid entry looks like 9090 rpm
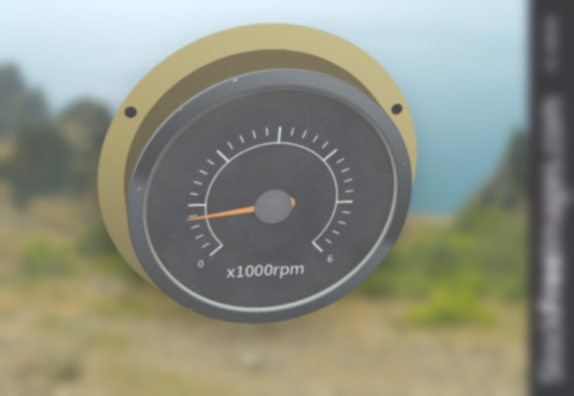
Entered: 800 rpm
